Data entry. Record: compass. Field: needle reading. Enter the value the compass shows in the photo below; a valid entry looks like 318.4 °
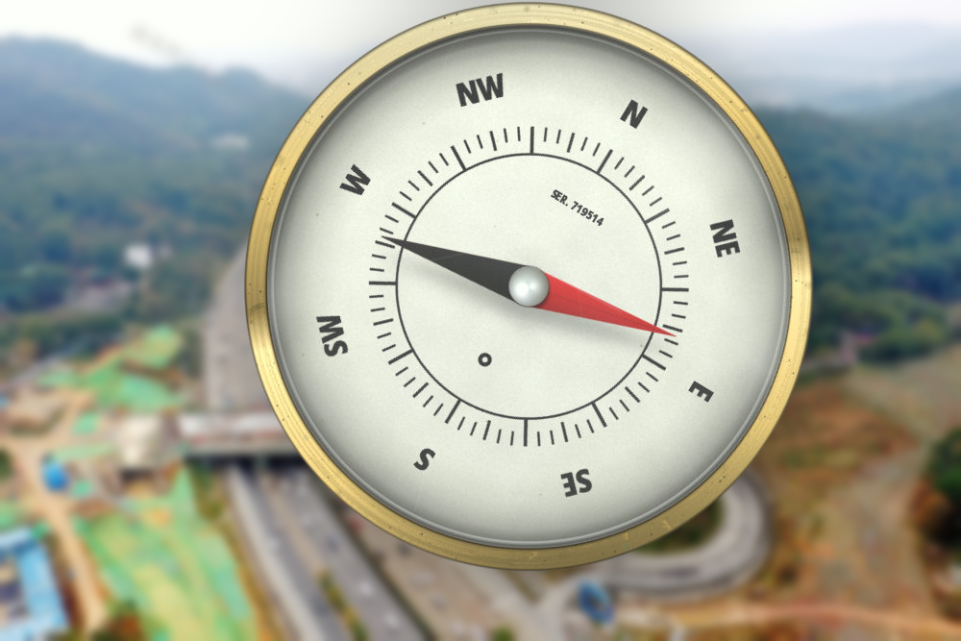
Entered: 77.5 °
